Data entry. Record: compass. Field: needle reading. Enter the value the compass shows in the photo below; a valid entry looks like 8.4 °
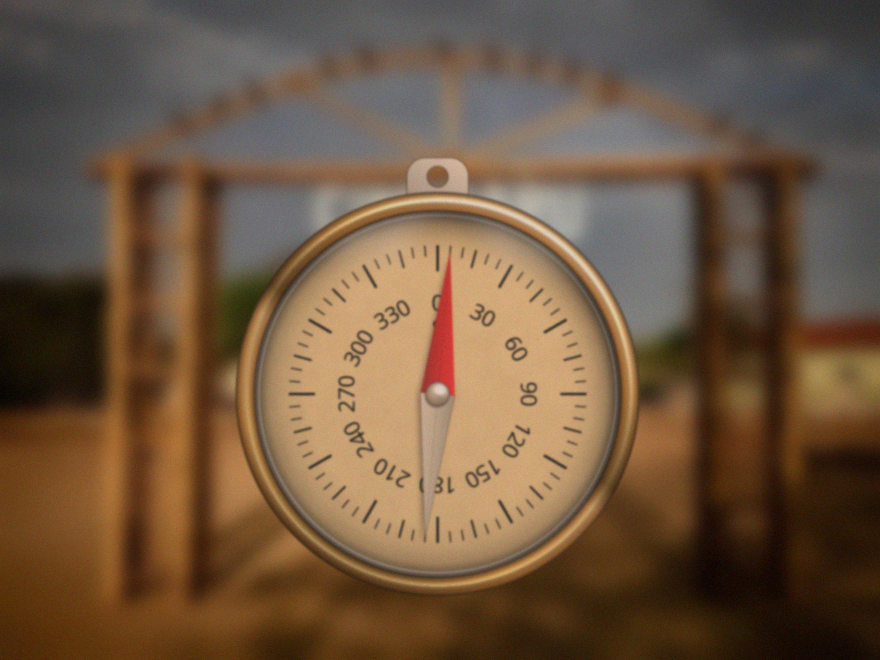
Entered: 5 °
